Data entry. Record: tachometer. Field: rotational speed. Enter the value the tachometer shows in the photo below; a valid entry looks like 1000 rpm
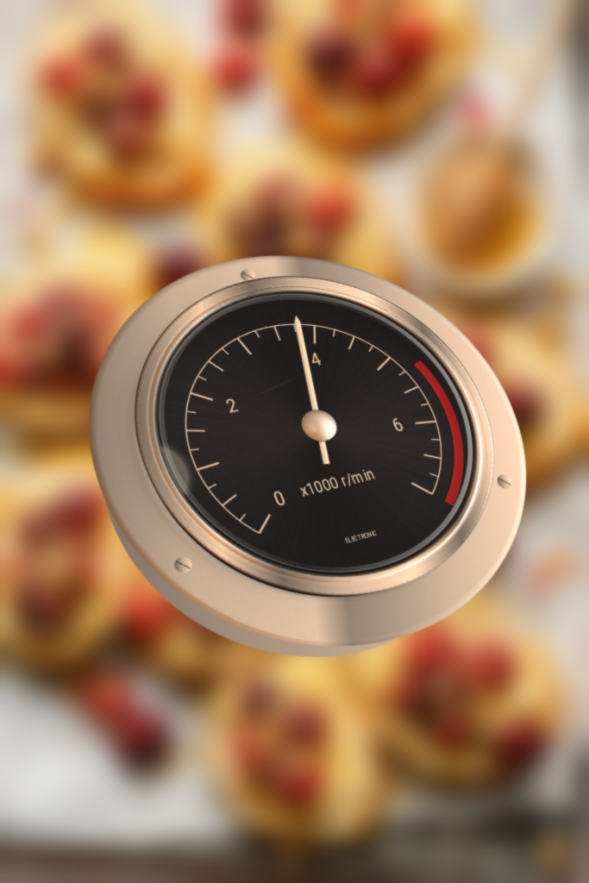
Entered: 3750 rpm
